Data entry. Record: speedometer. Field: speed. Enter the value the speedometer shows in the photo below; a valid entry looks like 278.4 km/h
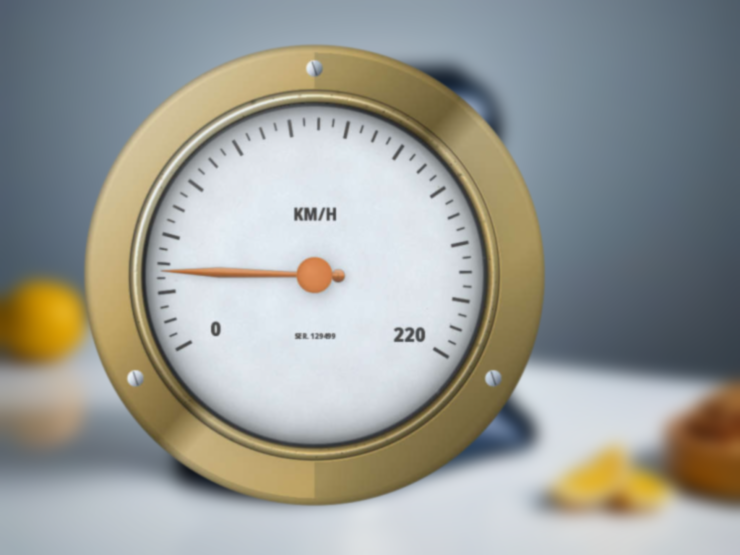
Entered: 27.5 km/h
